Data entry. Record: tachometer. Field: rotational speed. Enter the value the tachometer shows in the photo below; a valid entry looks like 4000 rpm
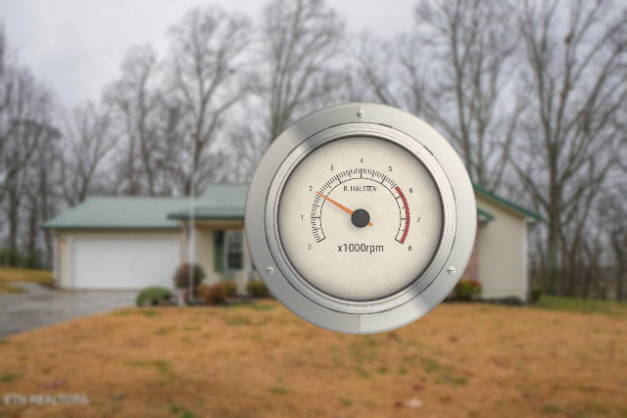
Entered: 2000 rpm
